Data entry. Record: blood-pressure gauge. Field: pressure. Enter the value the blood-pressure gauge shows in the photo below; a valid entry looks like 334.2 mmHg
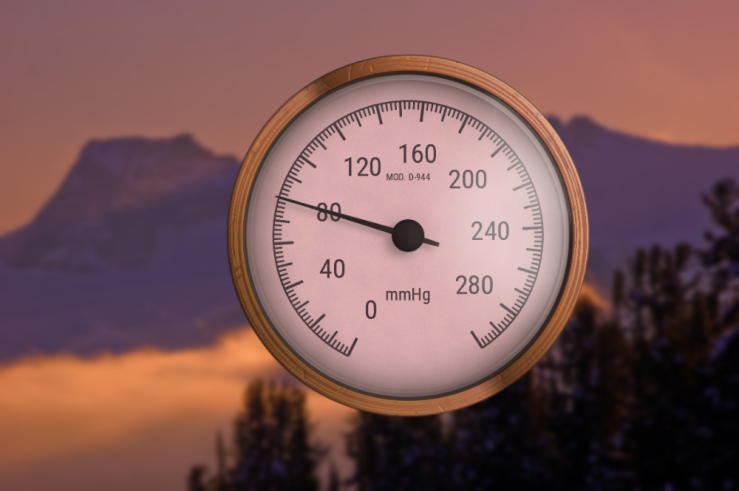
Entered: 80 mmHg
